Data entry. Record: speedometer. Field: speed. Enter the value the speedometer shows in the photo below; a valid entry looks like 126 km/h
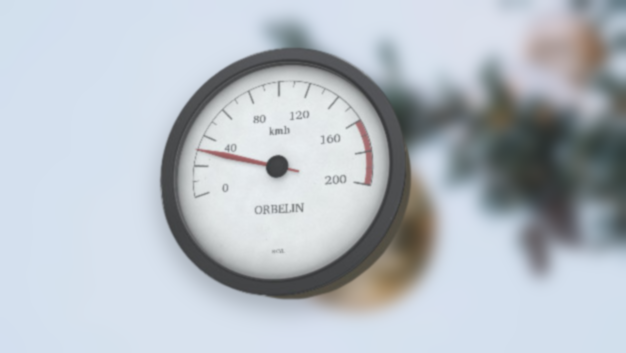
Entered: 30 km/h
